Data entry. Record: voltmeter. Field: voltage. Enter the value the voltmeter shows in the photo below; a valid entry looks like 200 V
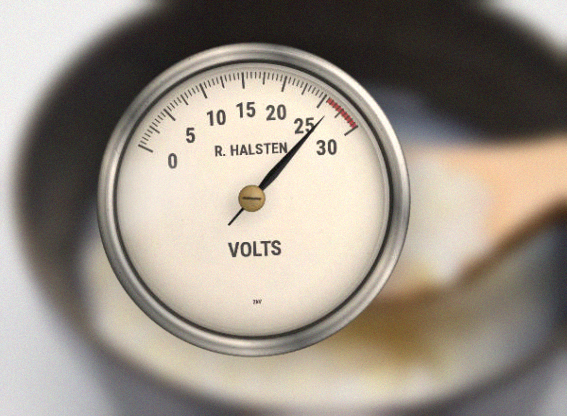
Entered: 26.5 V
